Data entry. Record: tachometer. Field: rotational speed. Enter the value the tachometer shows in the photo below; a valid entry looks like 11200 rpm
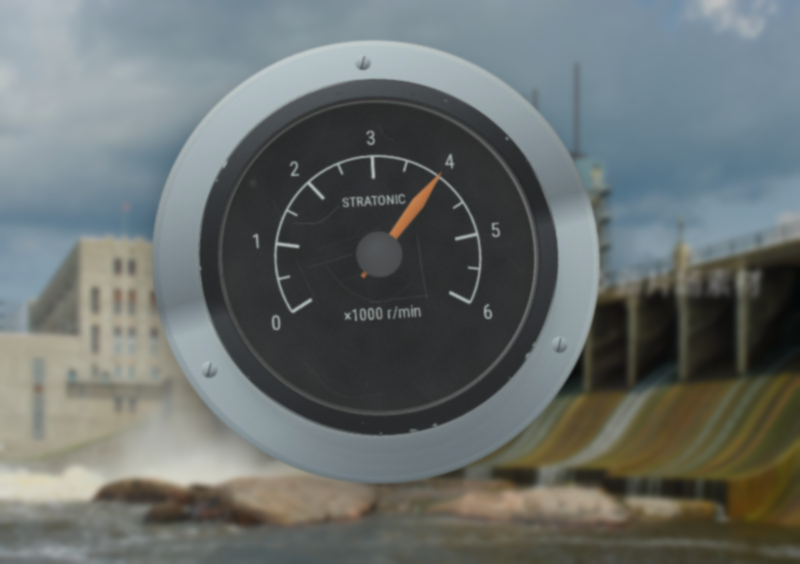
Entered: 4000 rpm
